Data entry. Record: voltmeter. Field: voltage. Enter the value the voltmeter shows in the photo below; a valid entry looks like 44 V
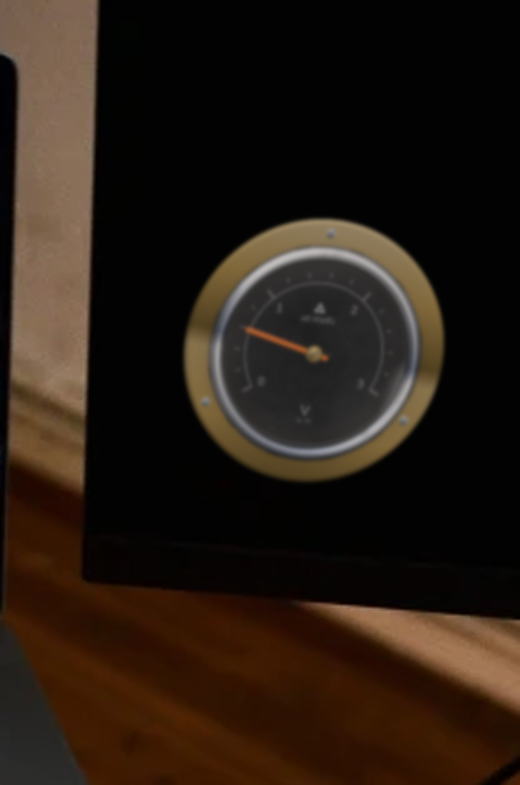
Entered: 0.6 V
